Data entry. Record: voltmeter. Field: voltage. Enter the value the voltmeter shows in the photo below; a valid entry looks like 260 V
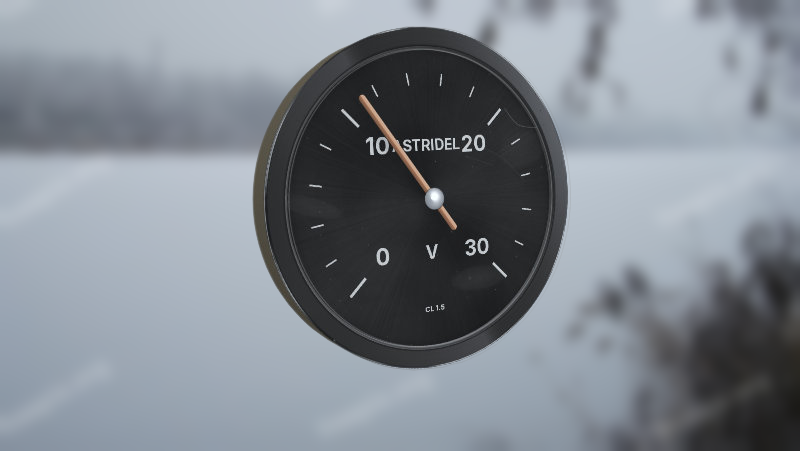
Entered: 11 V
